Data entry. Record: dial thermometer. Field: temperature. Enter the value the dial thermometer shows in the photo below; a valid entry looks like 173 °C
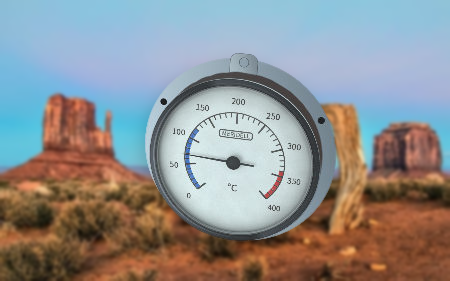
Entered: 70 °C
